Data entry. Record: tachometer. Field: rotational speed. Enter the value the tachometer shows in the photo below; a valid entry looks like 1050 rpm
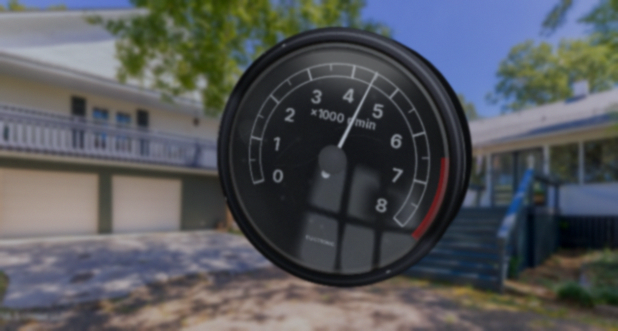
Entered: 4500 rpm
